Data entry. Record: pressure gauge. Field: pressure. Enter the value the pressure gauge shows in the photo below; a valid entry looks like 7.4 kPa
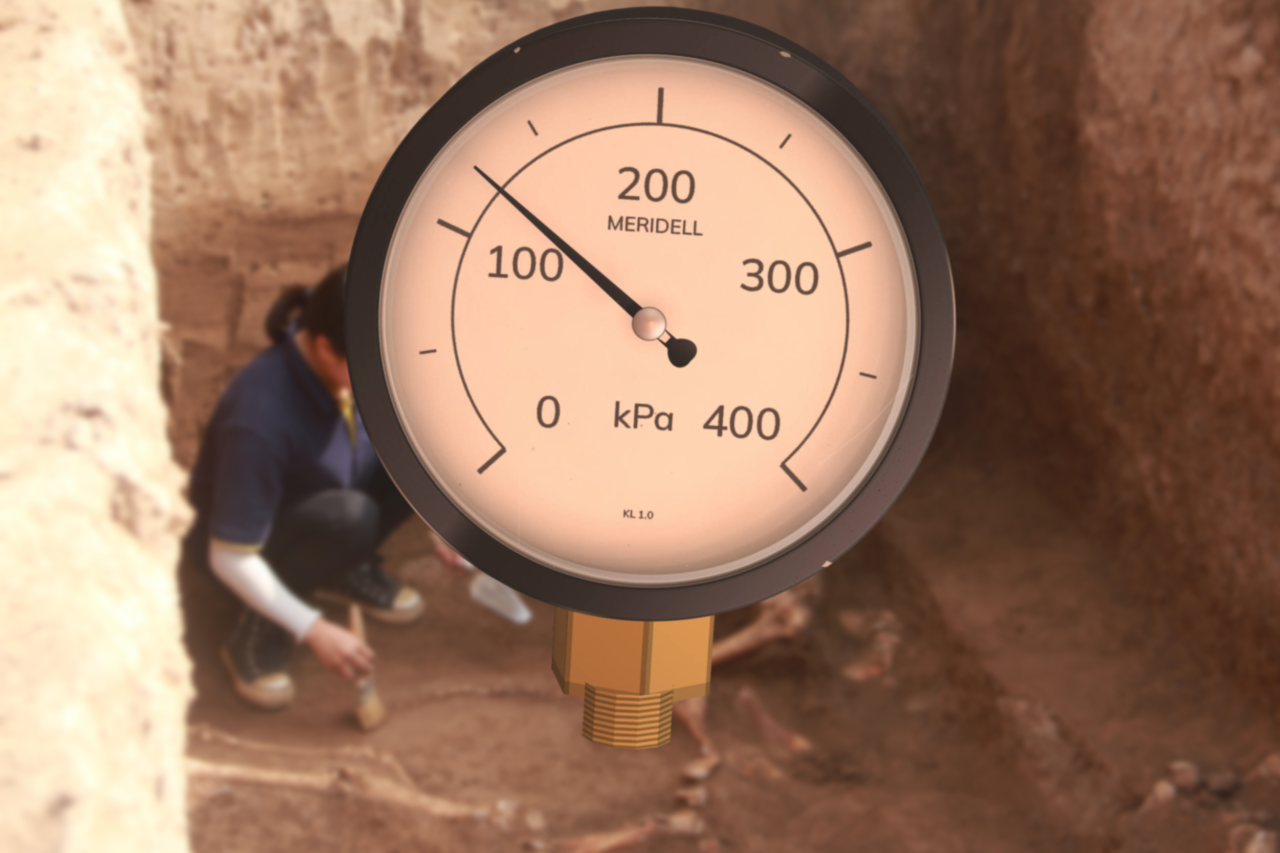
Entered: 125 kPa
